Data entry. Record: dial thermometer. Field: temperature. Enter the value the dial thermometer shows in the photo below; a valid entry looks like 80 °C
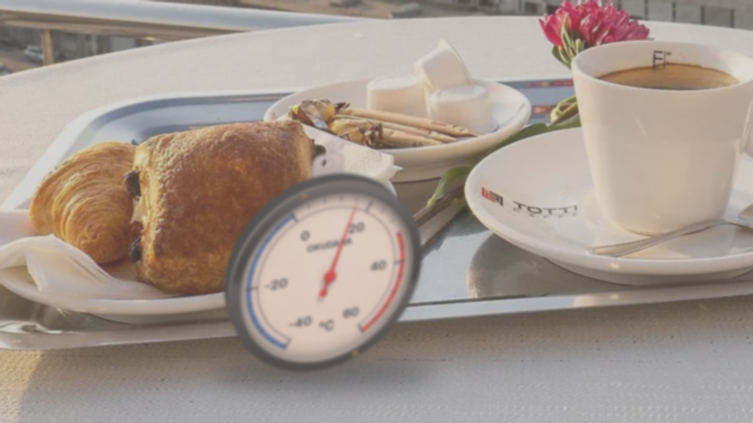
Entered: 16 °C
